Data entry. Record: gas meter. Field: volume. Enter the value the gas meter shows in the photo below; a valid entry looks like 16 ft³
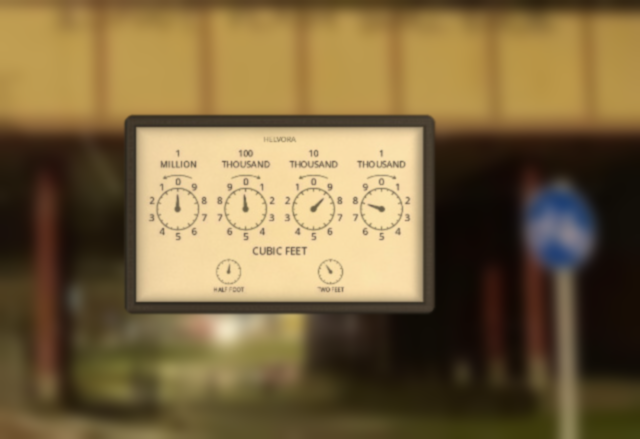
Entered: 998800 ft³
